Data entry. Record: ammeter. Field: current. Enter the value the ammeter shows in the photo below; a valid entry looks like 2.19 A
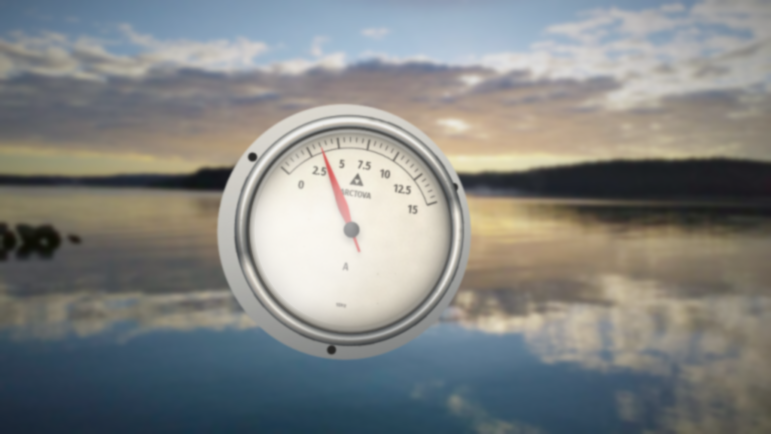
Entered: 3.5 A
